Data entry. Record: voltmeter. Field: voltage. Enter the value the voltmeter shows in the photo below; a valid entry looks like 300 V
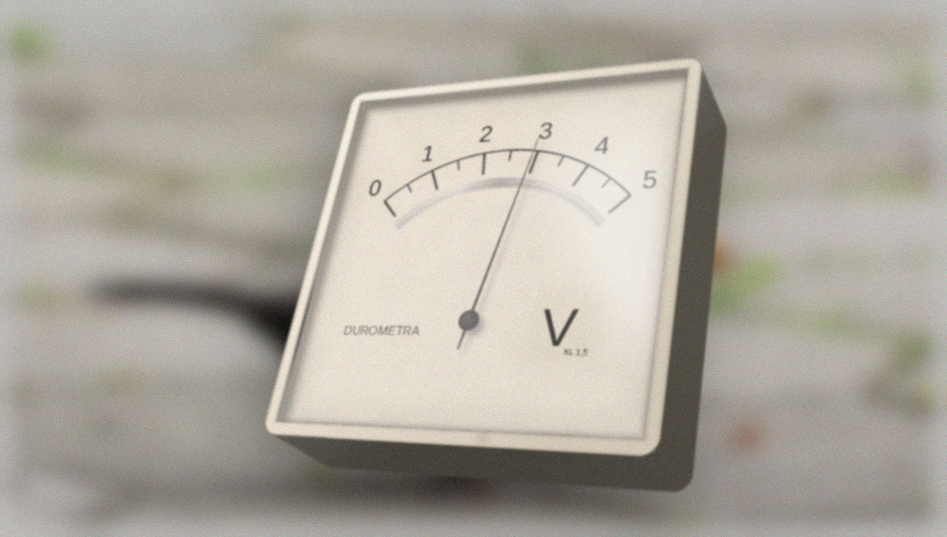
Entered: 3 V
